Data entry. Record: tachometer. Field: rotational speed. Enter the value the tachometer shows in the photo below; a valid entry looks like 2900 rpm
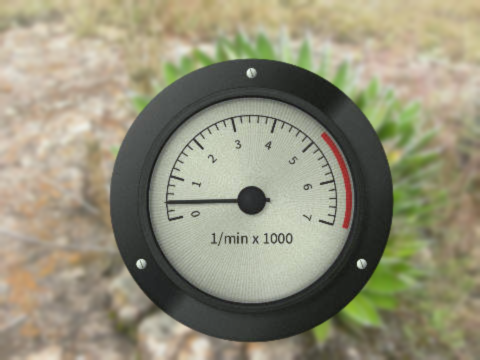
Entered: 400 rpm
